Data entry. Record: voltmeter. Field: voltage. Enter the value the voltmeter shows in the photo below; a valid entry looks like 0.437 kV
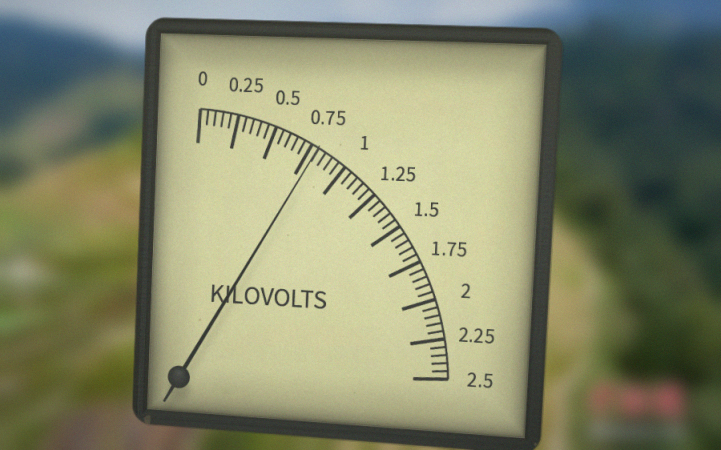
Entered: 0.8 kV
